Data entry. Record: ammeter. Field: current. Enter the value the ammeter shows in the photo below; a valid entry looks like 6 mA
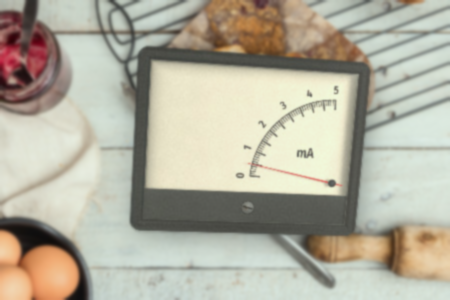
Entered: 0.5 mA
